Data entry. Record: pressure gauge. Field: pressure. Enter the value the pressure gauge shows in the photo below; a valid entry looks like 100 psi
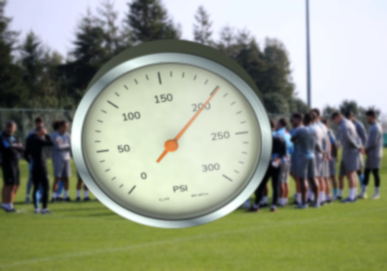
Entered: 200 psi
